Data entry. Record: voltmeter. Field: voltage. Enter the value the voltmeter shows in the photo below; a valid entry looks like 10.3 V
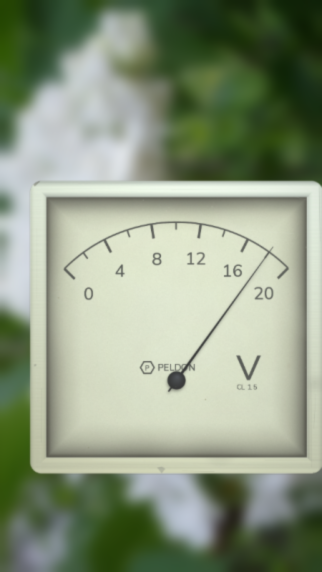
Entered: 18 V
